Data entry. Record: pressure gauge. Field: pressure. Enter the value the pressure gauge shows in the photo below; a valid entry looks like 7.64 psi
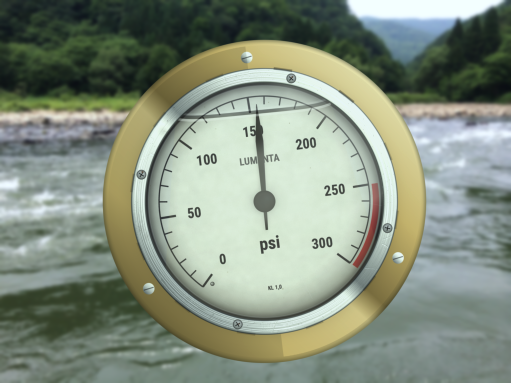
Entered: 155 psi
